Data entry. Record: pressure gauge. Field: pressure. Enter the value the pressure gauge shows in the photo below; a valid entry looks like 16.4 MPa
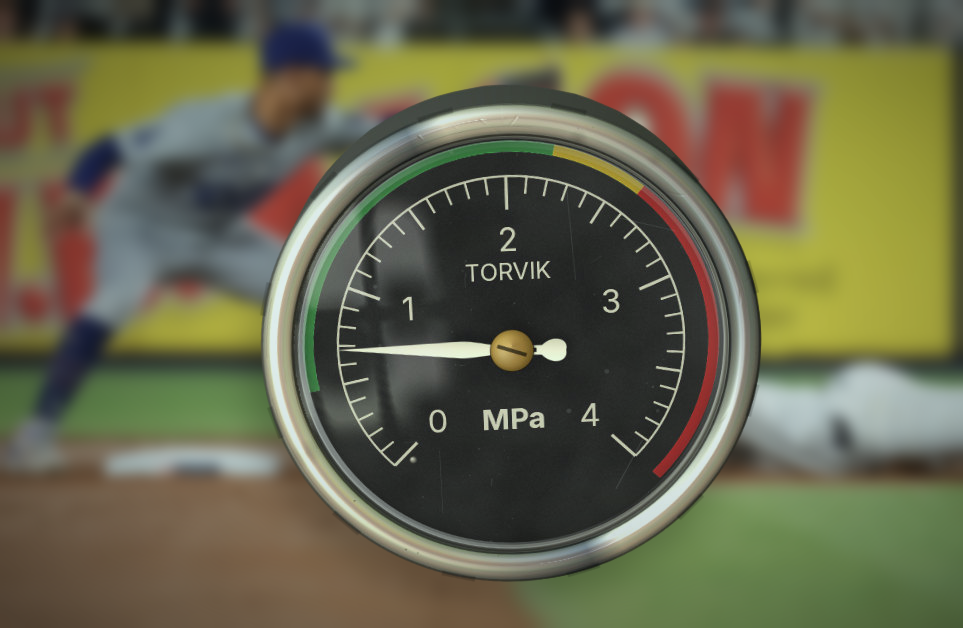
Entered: 0.7 MPa
